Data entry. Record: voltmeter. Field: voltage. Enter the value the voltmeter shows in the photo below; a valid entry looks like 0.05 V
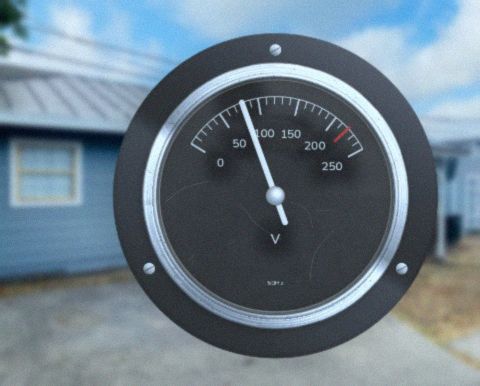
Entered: 80 V
